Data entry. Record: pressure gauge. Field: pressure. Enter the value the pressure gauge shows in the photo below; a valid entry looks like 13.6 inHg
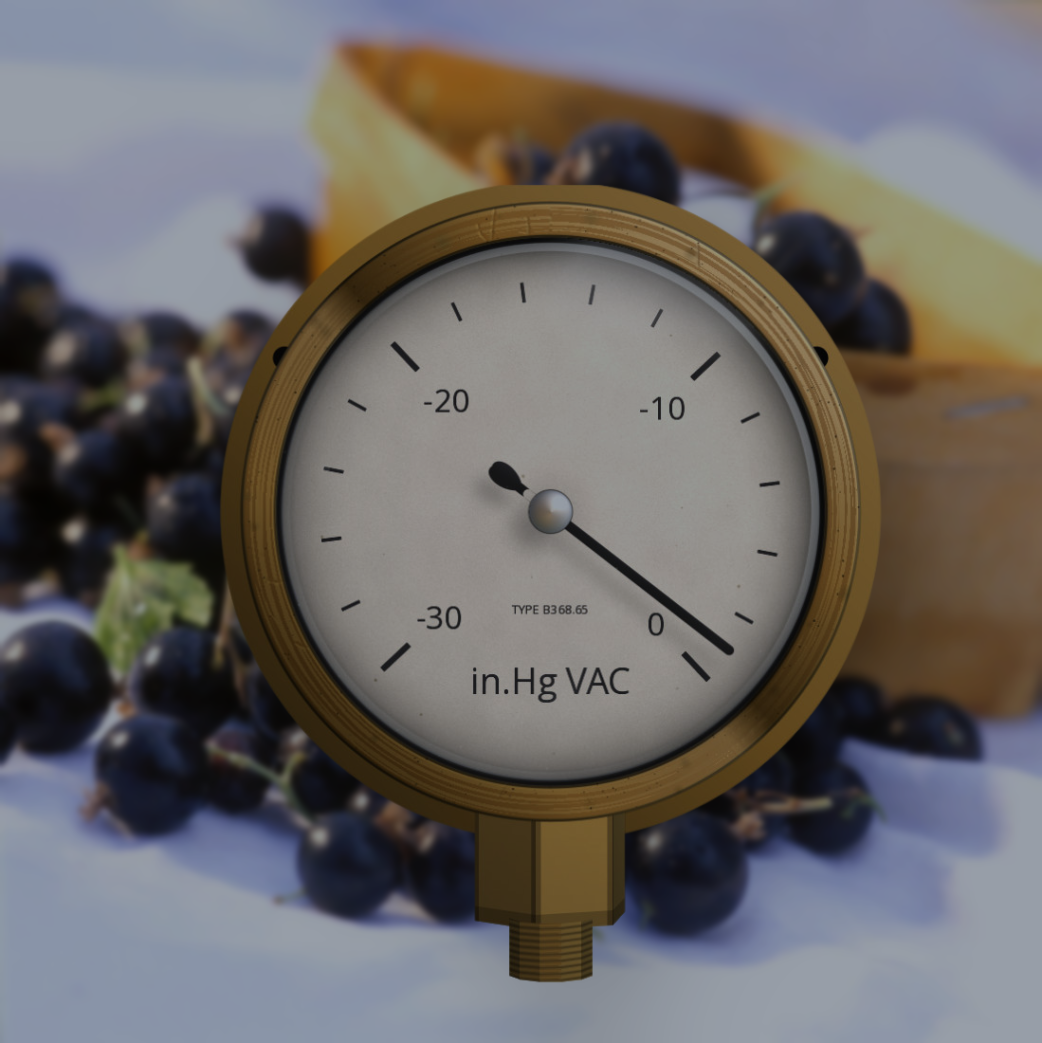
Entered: -1 inHg
